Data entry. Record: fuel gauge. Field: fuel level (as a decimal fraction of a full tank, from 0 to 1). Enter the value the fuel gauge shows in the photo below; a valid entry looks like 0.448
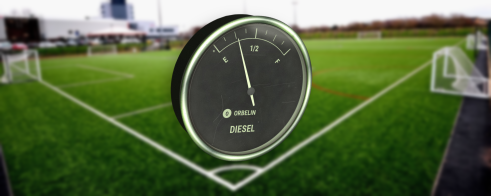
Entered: 0.25
